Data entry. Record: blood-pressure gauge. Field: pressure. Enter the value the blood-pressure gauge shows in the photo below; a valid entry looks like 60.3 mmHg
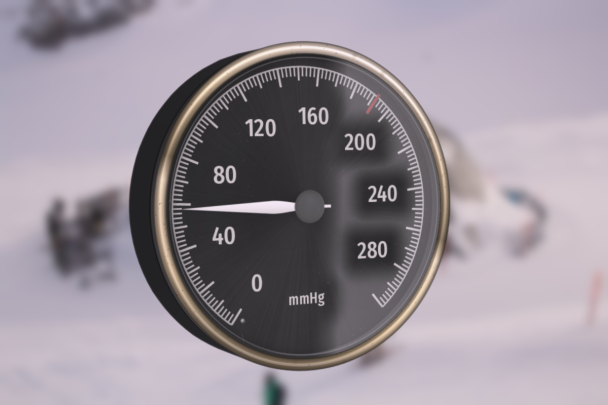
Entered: 58 mmHg
